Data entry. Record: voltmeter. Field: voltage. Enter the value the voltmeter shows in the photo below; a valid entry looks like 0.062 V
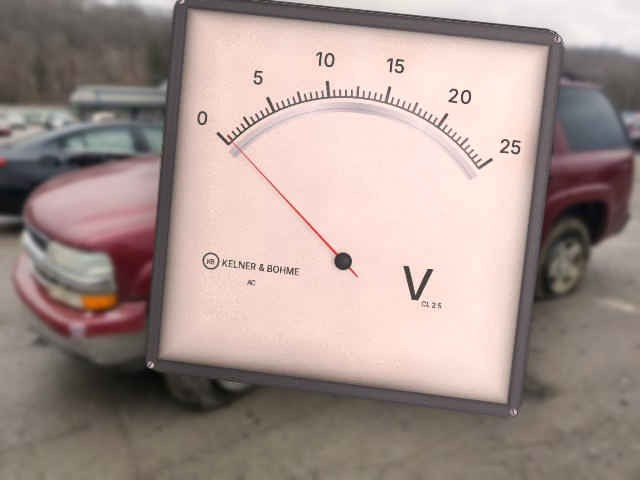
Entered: 0.5 V
